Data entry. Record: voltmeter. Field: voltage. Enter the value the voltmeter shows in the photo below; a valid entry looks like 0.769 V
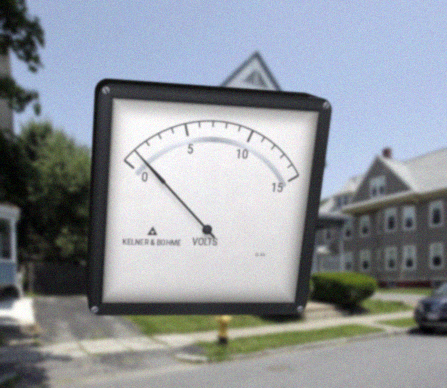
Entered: 1 V
